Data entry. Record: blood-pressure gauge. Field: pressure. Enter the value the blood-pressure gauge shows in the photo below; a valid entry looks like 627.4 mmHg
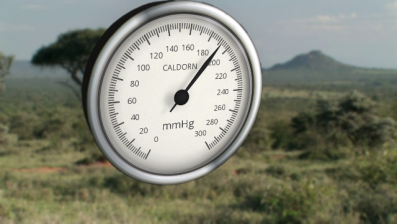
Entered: 190 mmHg
